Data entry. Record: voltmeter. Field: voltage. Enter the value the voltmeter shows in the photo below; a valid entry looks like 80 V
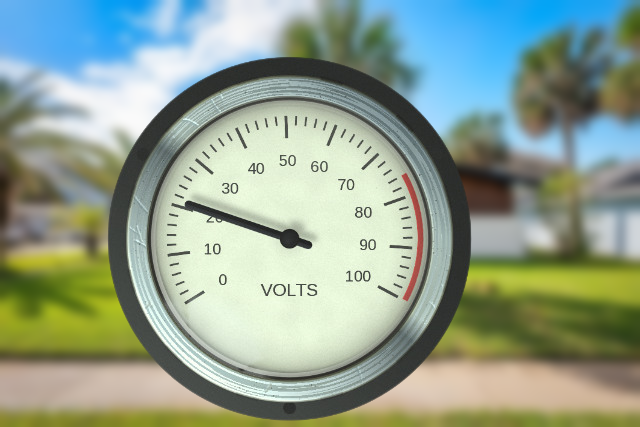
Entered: 21 V
